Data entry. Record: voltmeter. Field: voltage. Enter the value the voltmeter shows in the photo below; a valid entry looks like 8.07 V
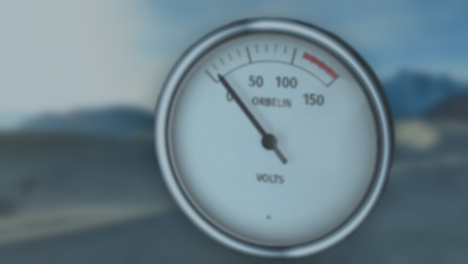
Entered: 10 V
